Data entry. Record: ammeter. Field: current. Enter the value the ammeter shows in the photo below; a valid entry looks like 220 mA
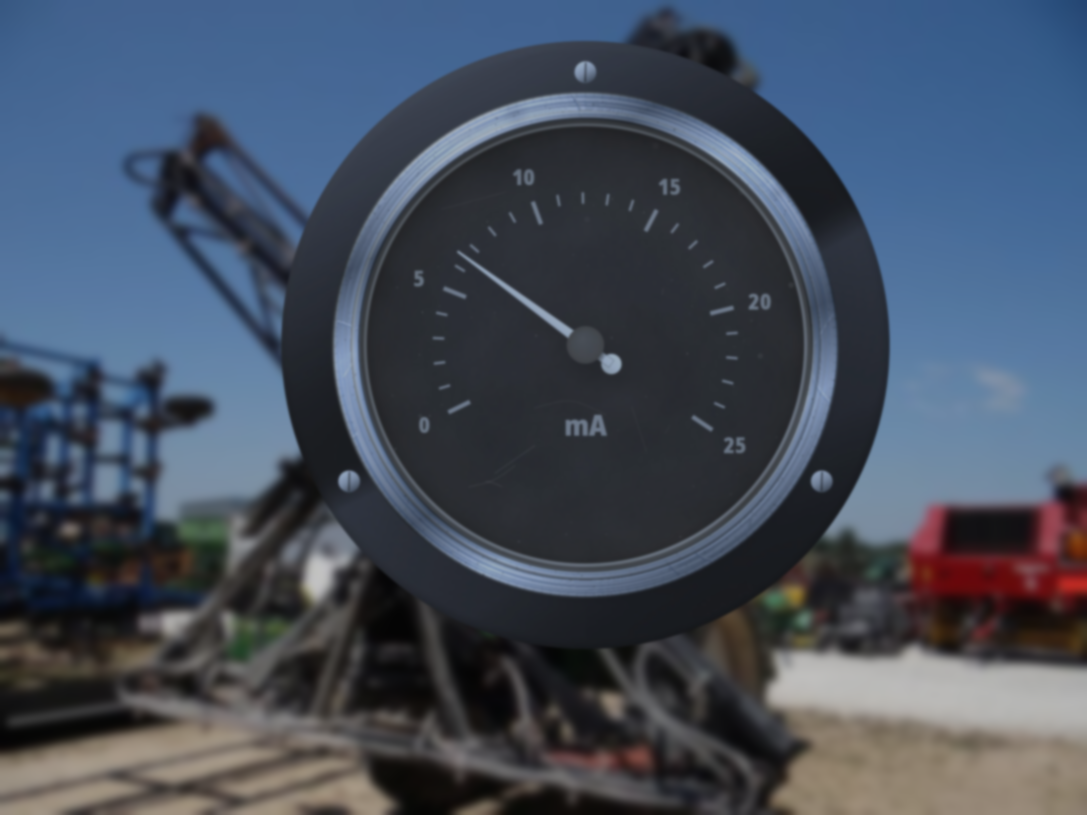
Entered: 6.5 mA
